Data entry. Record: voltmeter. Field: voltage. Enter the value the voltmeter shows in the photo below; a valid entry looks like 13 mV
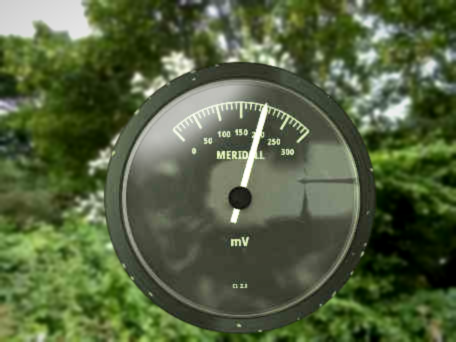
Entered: 200 mV
